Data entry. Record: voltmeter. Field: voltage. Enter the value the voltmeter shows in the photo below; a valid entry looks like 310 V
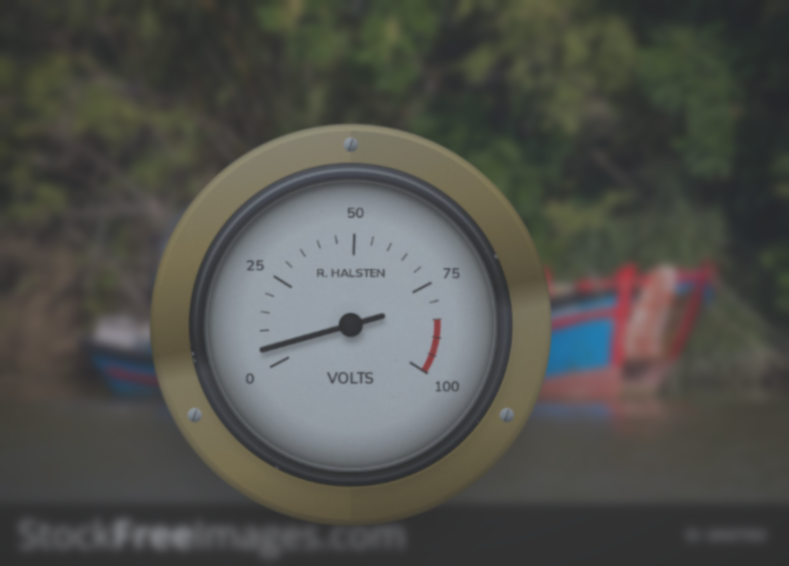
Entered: 5 V
